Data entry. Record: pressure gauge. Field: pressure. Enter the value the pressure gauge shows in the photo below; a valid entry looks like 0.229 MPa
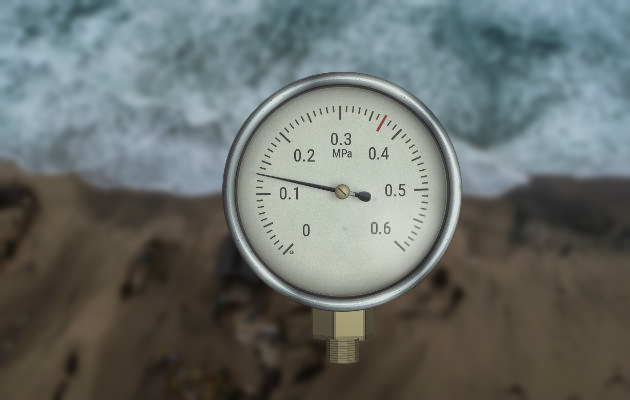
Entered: 0.13 MPa
